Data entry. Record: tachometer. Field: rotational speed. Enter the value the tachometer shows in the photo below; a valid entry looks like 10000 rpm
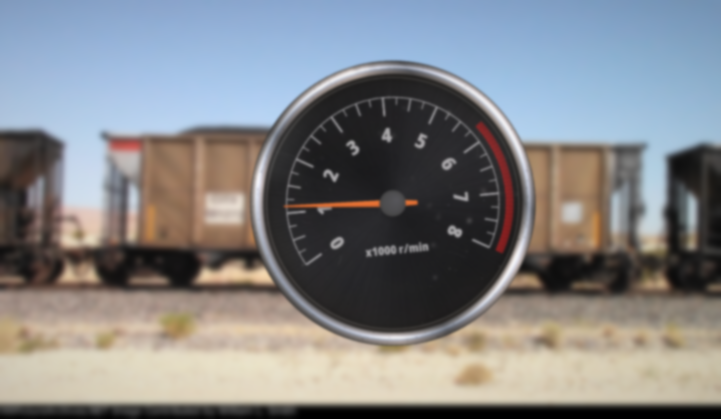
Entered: 1125 rpm
